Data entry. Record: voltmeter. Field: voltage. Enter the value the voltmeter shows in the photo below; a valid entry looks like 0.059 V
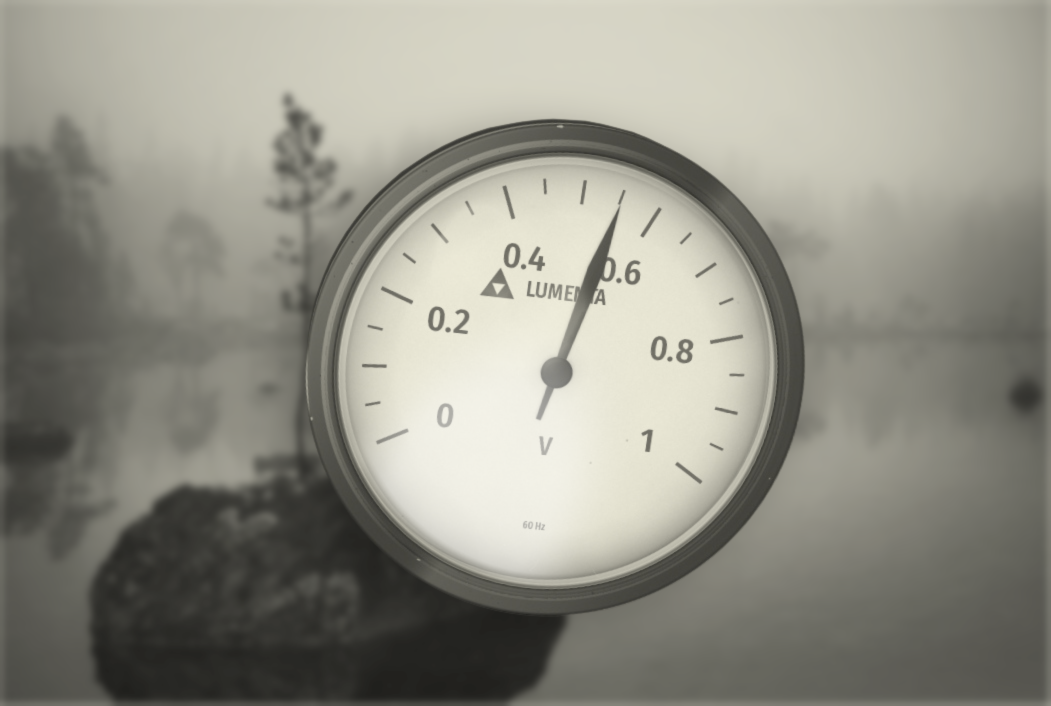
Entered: 0.55 V
